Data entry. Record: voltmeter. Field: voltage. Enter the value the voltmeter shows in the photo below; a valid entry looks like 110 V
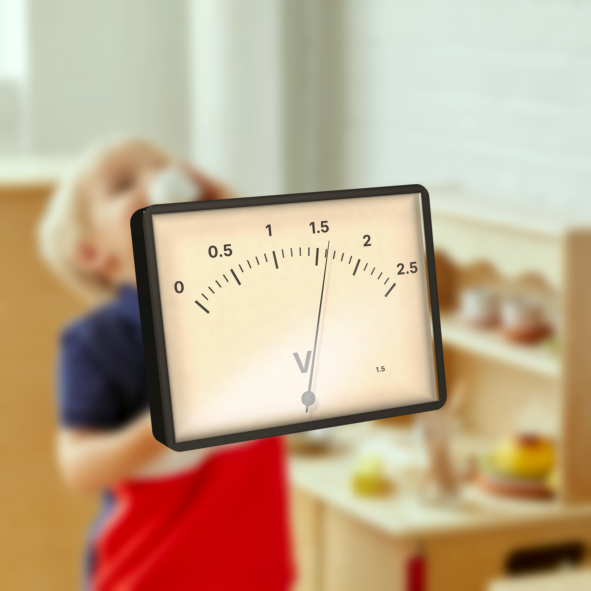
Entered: 1.6 V
